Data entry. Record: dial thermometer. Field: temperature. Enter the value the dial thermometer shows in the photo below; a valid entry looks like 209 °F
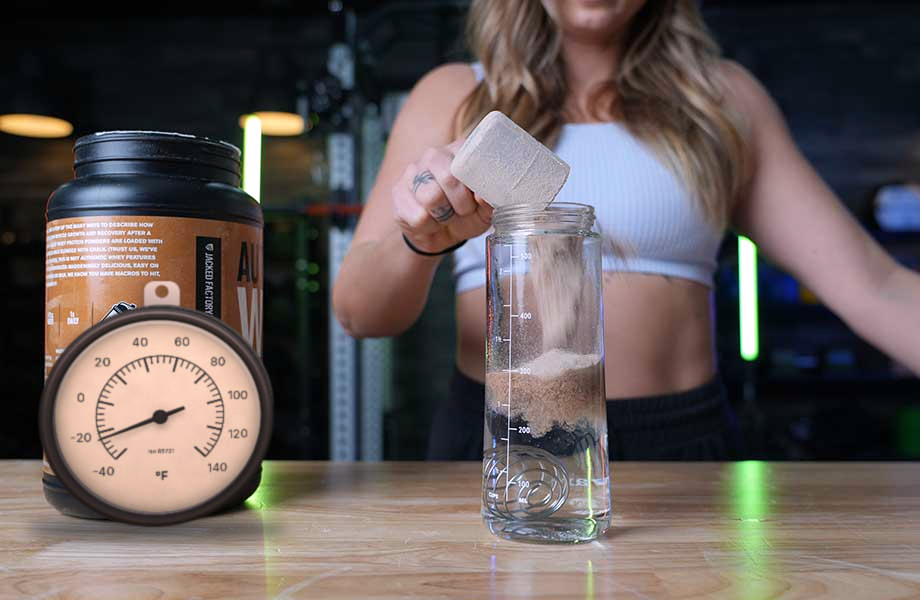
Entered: -24 °F
